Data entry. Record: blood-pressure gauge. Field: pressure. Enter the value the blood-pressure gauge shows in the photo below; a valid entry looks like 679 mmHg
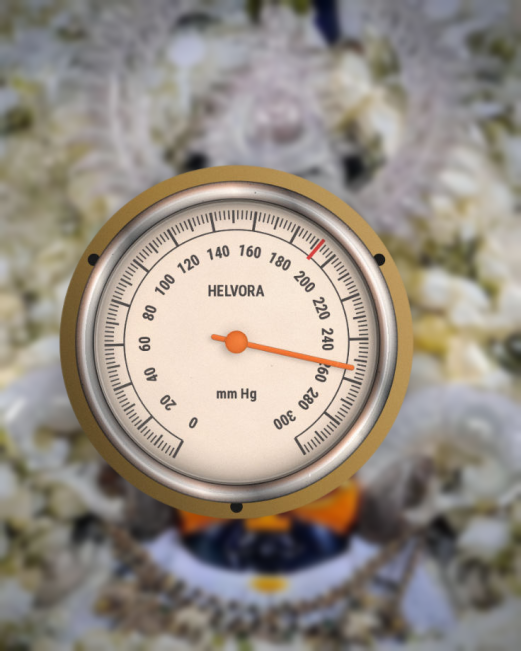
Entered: 254 mmHg
